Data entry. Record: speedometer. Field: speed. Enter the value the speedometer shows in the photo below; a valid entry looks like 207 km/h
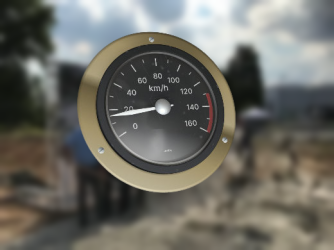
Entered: 15 km/h
